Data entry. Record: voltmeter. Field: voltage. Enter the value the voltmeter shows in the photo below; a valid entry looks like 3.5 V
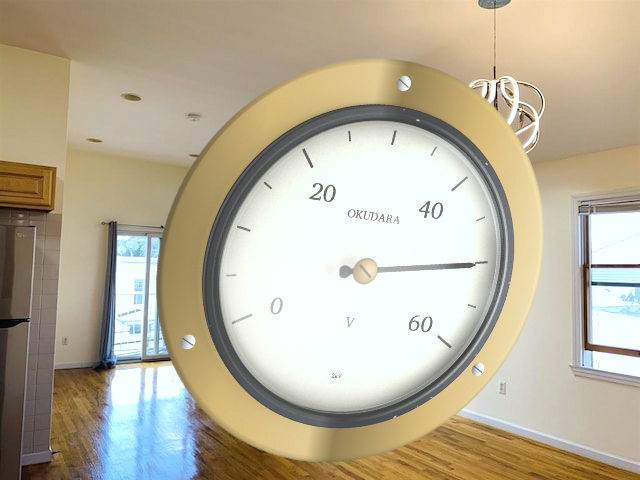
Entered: 50 V
